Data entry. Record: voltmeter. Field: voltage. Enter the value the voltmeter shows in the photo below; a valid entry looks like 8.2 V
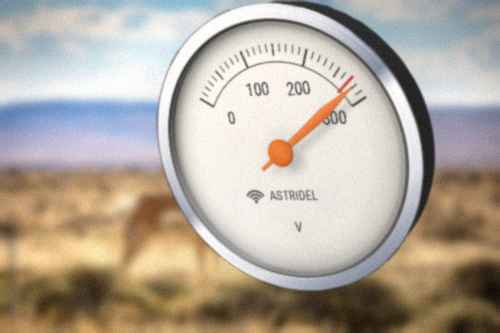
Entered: 280 V
